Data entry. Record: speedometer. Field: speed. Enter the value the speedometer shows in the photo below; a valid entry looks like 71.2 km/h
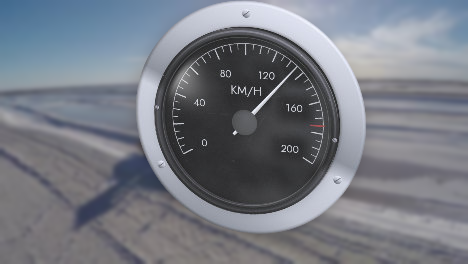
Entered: 135 km/h
